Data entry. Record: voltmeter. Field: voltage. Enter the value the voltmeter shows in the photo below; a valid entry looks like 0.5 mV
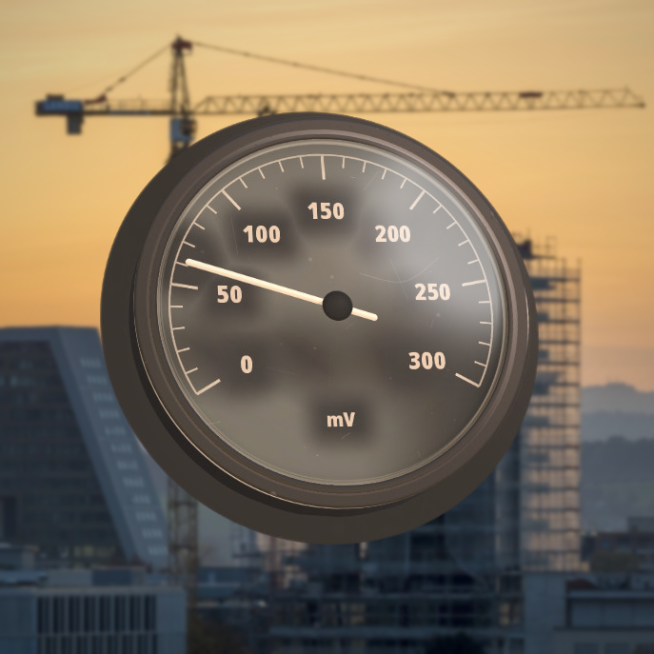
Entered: 60 mV
